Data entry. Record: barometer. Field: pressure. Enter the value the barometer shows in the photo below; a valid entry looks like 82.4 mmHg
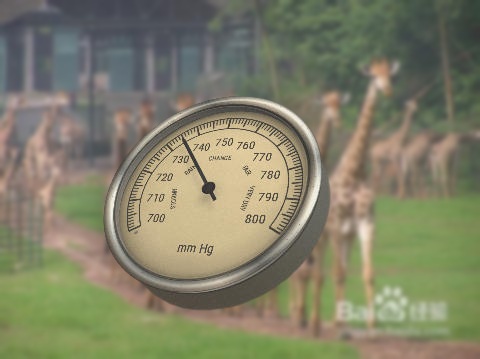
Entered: 735 mmHg
